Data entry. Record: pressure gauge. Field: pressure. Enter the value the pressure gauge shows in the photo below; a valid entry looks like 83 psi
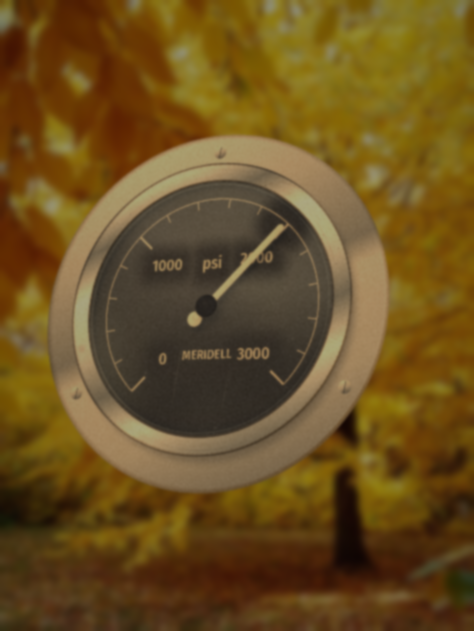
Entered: 2000 psi
